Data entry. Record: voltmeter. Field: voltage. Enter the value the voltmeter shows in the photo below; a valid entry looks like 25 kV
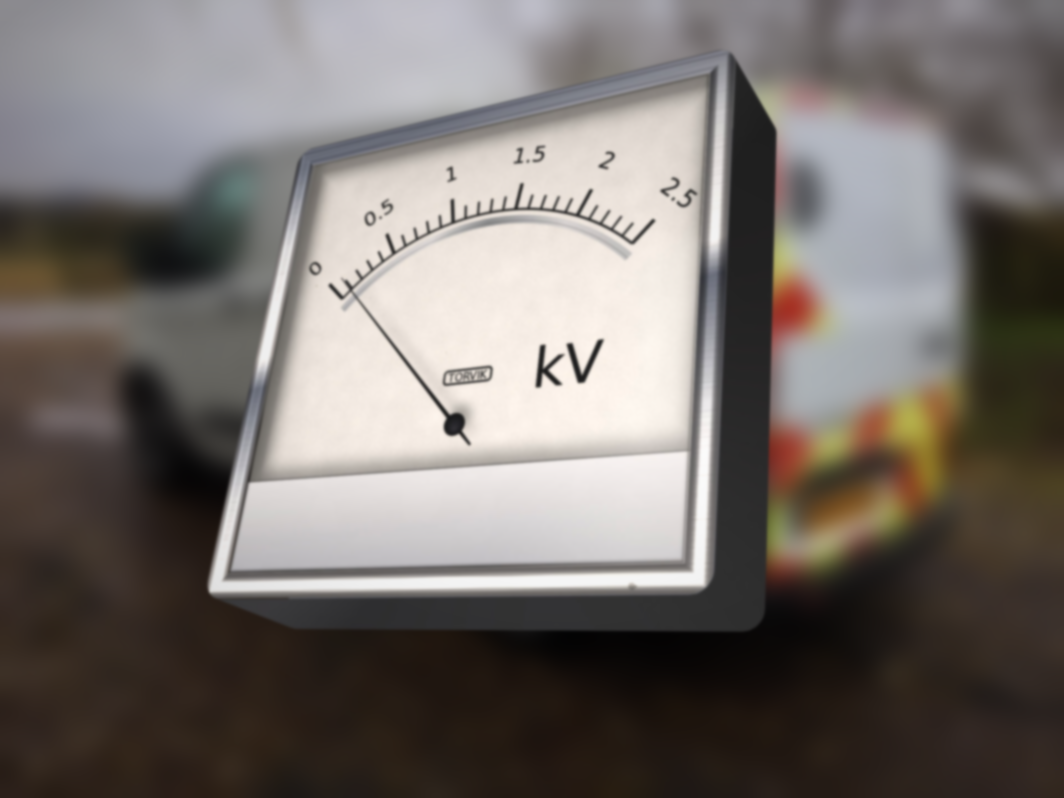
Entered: 0.1 kV
